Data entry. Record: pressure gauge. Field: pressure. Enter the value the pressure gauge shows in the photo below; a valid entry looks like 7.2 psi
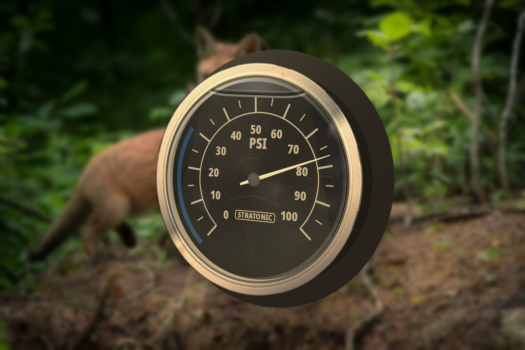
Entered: 77.5 psi
